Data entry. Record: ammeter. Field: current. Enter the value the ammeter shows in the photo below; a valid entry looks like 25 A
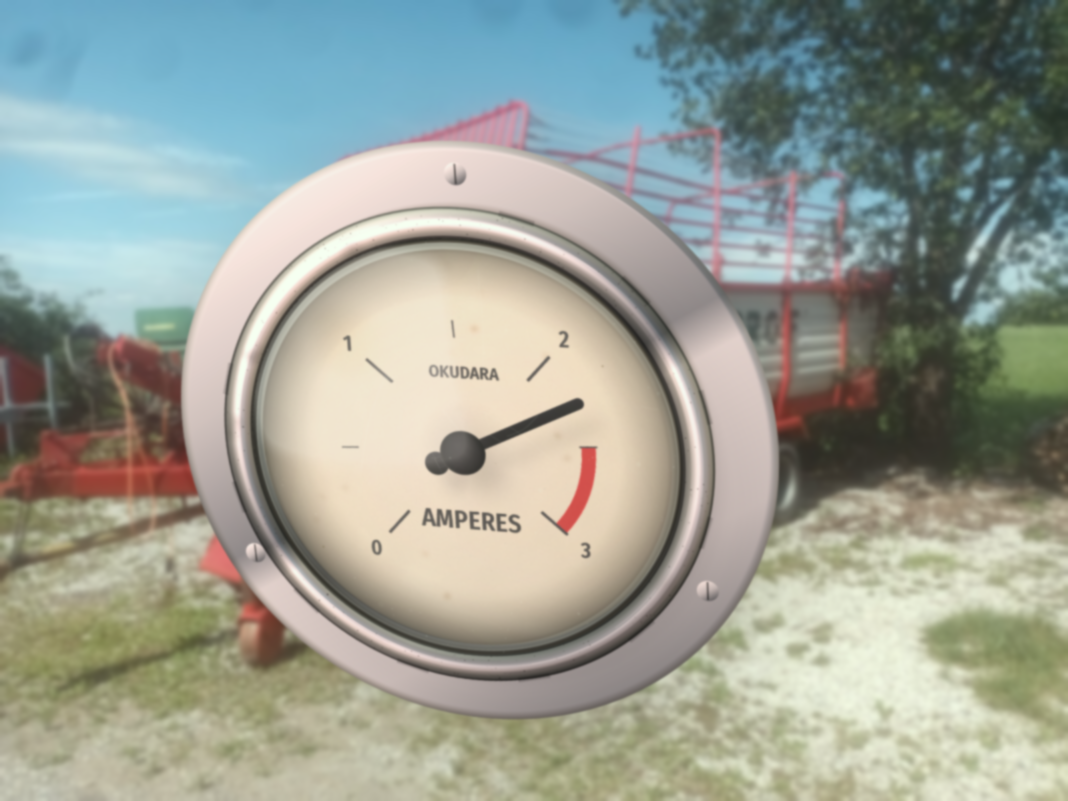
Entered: 2.25 A
